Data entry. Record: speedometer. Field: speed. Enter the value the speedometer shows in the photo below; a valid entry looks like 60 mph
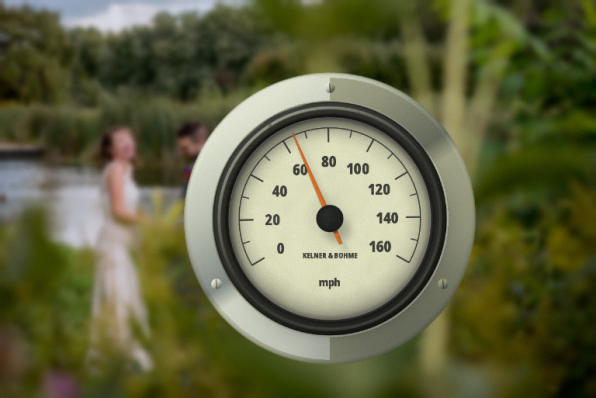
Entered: 65 mph
